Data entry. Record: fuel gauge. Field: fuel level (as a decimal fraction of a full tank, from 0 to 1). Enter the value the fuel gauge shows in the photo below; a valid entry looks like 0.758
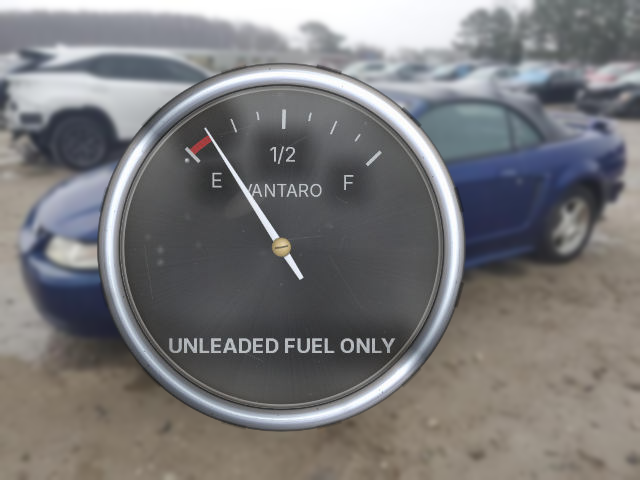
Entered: 0.125
